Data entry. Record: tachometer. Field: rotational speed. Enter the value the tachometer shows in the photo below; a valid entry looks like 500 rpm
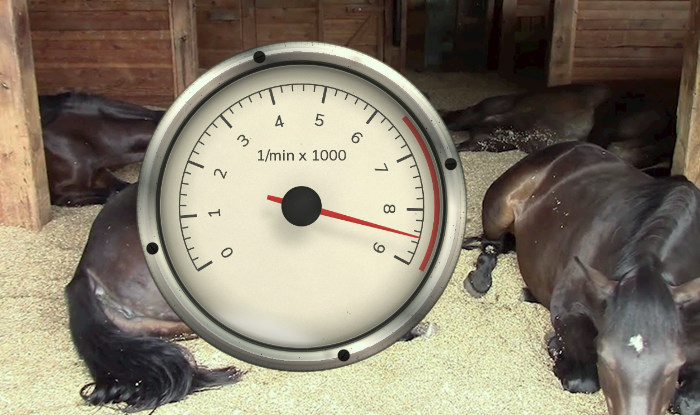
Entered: 8500 rpm
